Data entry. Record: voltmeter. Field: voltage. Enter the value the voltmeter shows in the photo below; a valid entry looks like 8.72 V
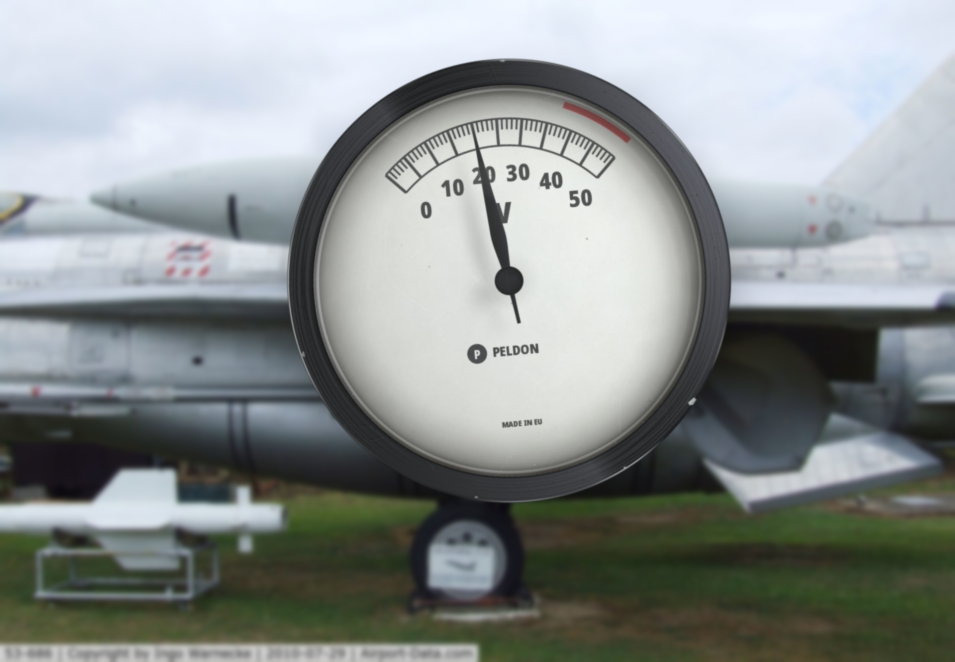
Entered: 20 V
